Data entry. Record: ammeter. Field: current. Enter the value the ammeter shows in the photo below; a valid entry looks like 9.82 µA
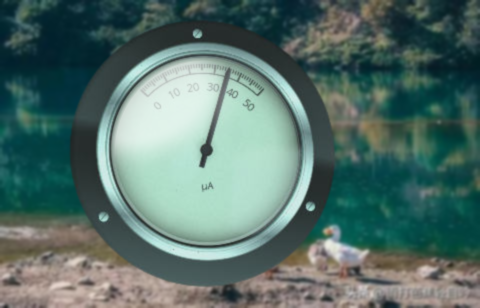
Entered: 35 µA
